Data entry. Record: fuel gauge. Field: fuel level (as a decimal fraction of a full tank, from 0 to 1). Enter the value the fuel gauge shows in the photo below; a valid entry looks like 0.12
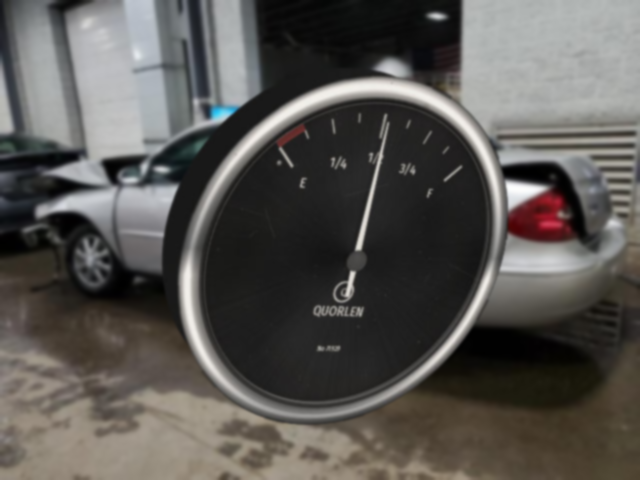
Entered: 0.5
